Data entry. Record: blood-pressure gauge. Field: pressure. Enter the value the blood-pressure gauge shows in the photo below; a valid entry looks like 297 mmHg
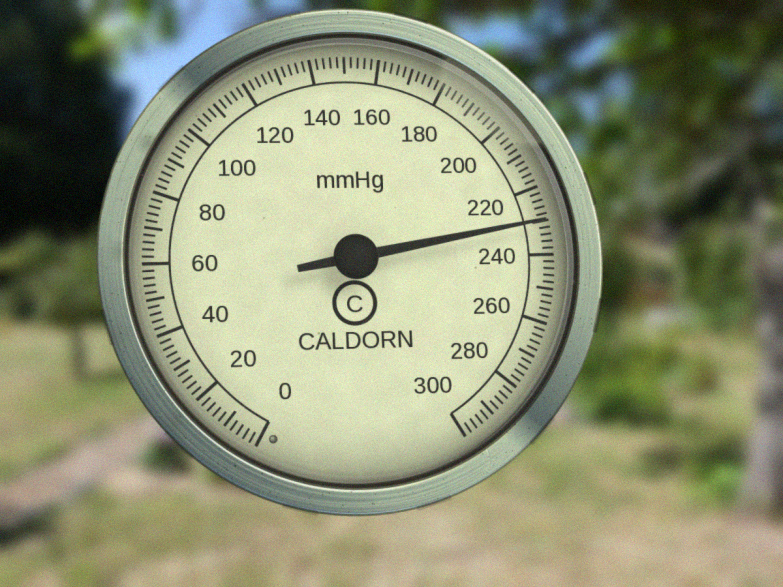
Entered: 230 mmHg
